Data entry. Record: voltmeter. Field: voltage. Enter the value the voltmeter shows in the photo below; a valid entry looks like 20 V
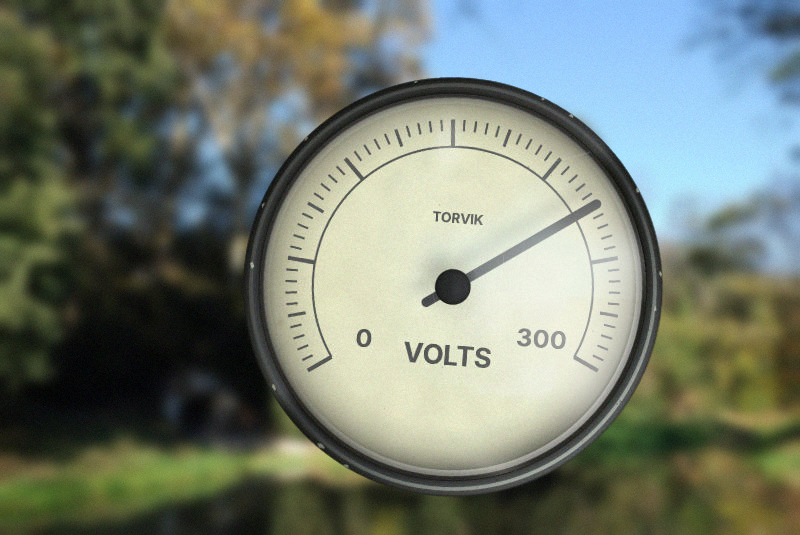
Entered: 225 V
